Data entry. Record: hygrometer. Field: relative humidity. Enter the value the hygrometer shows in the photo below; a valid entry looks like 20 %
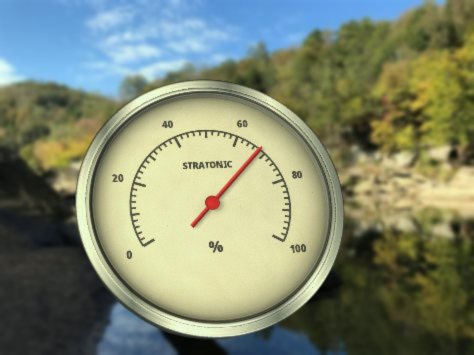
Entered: 68 %
